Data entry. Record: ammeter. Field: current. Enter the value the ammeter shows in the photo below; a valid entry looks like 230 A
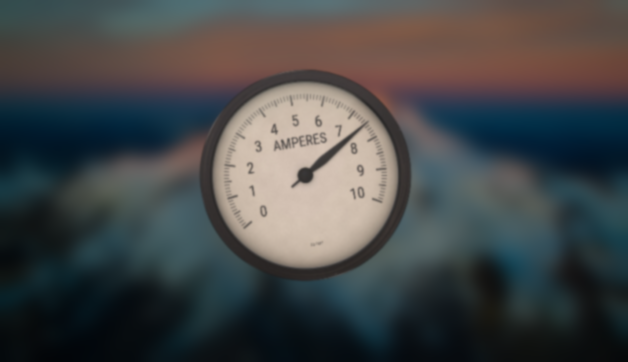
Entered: 7.5 A
